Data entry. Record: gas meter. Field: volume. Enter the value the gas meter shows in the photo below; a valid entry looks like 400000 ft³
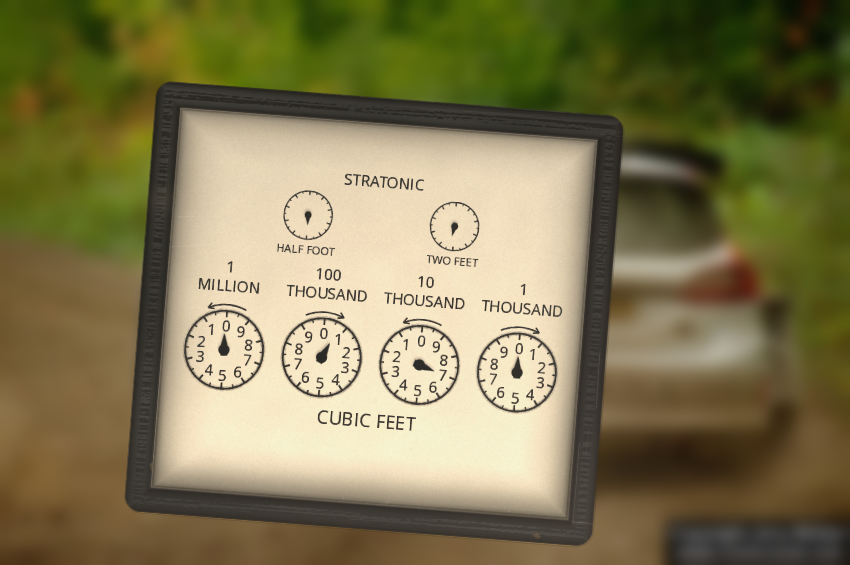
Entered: 7000 ft³
